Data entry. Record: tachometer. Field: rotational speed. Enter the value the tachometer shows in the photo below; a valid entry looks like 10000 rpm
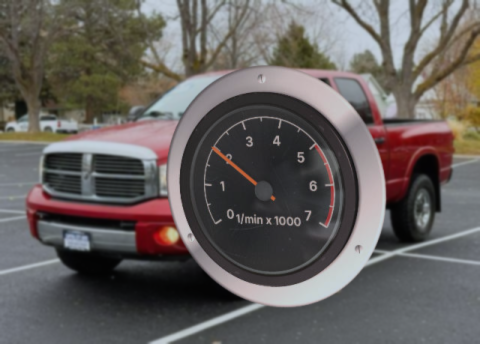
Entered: 2000 rpm
